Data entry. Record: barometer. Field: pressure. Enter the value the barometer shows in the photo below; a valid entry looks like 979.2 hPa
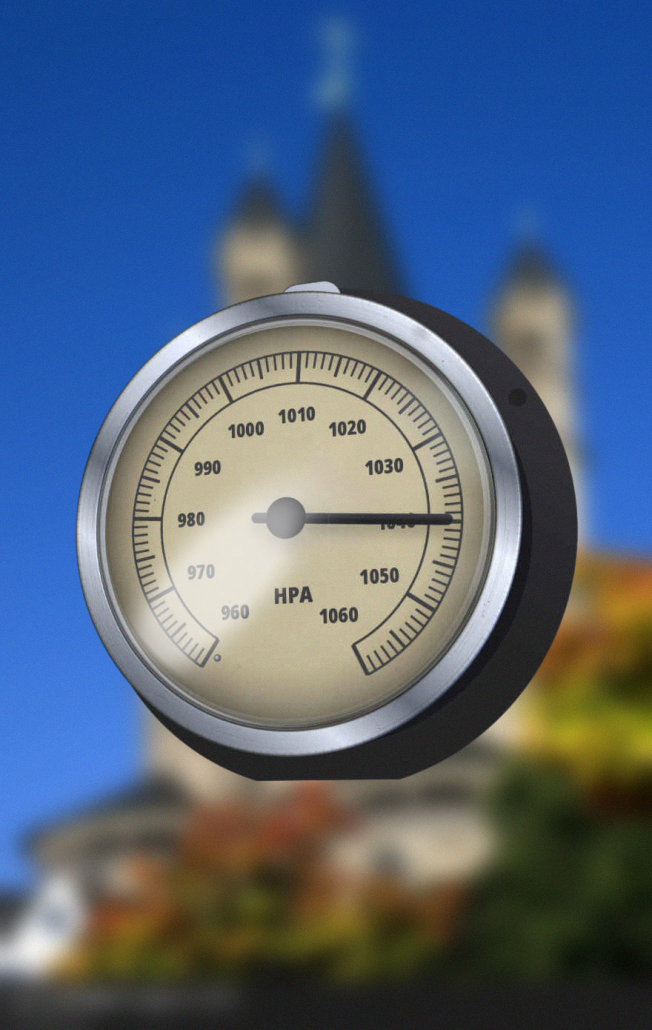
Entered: 1040 hPa
